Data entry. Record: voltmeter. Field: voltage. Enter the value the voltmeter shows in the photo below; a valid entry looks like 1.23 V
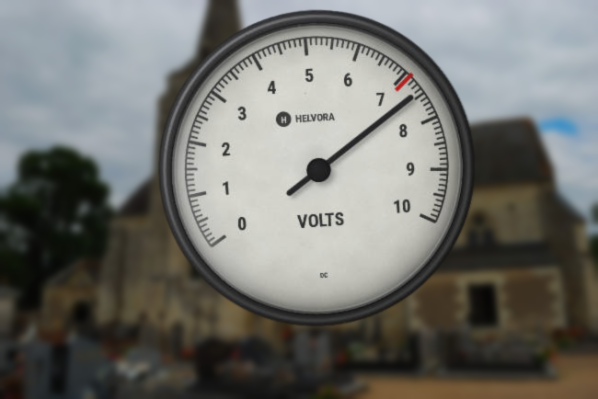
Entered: 7.4 V
